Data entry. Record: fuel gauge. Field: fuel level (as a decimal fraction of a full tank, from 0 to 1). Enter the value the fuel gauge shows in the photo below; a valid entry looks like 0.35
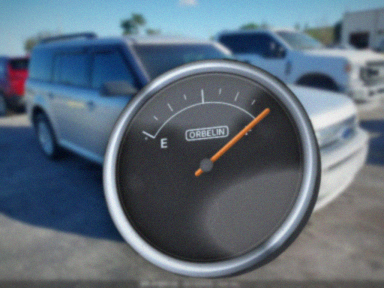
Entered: 1
